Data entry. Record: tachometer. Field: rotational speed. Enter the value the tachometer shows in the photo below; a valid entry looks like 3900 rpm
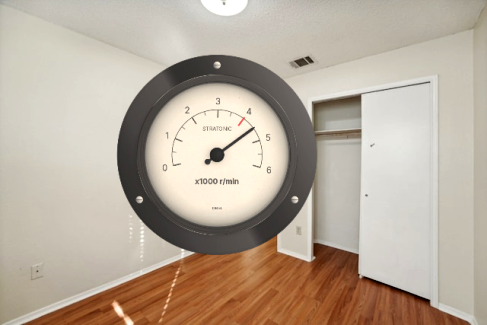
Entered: 4500 rpm
